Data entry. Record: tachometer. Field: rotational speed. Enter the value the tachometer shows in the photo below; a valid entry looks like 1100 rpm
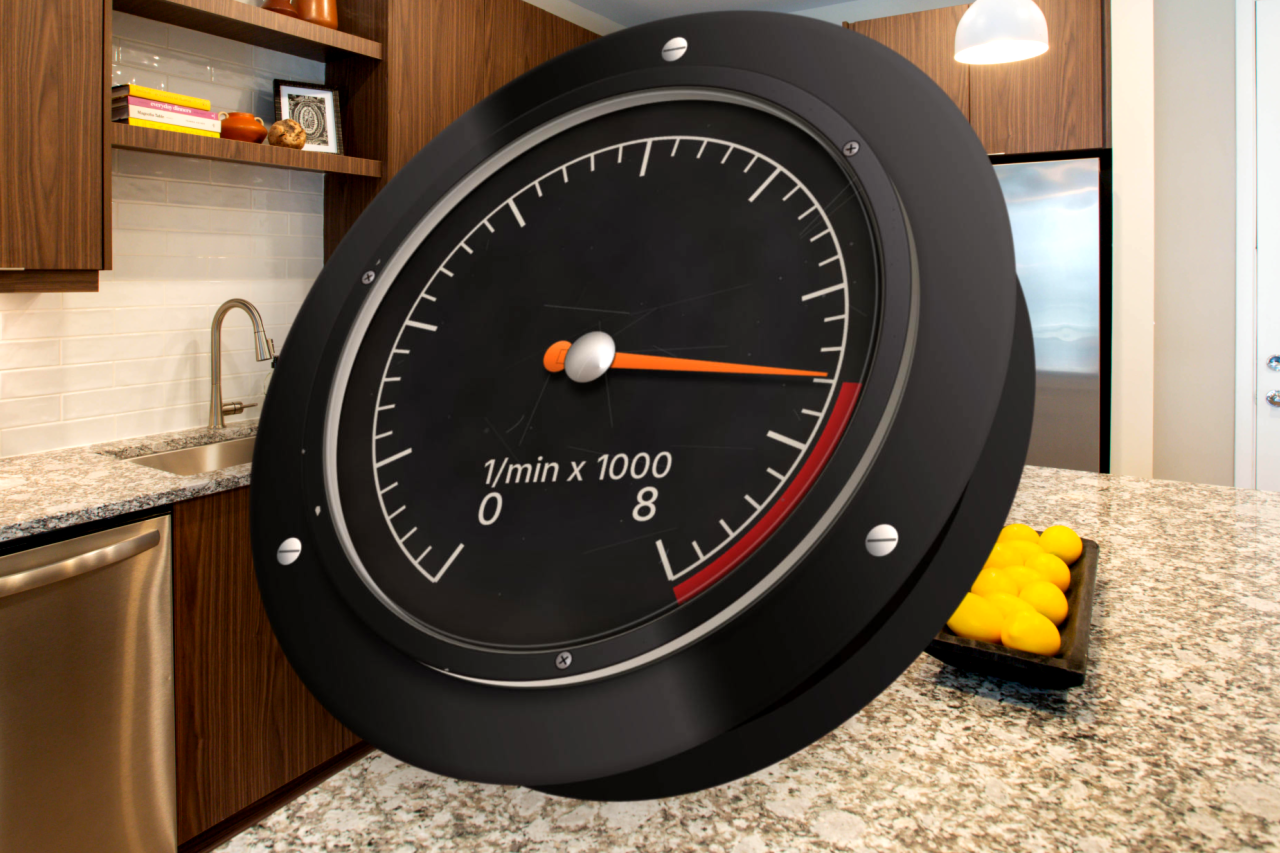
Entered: 6600 rpm
